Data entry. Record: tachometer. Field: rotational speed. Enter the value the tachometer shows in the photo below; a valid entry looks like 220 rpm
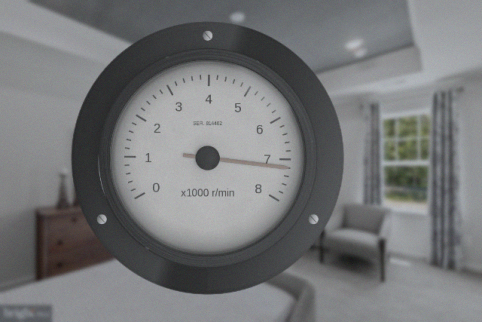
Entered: 7200 rpm
